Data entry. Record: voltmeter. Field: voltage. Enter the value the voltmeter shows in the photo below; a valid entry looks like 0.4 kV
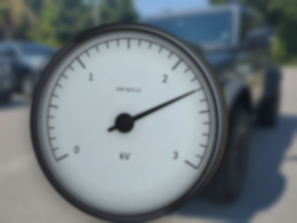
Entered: 2.3 kV
